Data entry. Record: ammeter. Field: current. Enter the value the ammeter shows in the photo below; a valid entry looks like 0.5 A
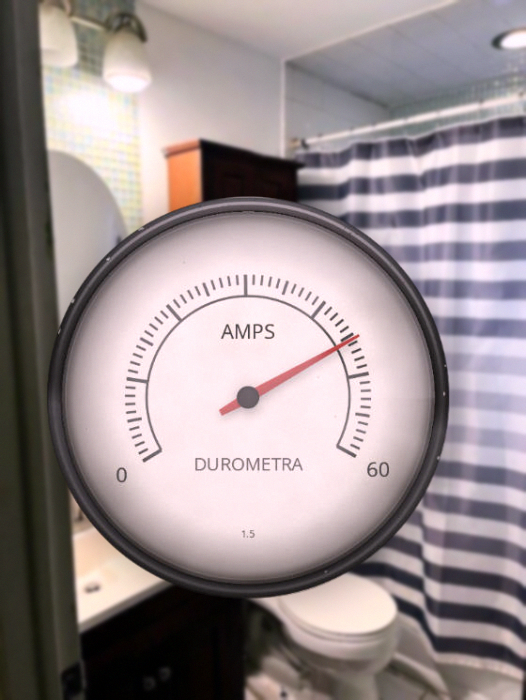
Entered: 45.5 A
